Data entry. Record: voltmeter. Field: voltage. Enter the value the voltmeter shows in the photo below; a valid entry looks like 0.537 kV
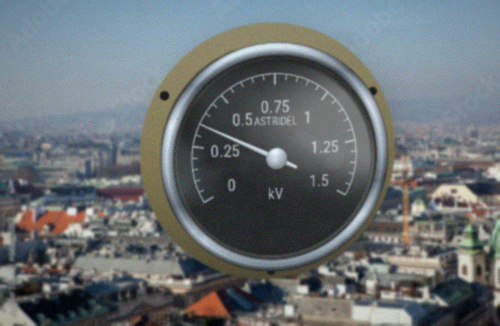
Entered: 0.35 kV
